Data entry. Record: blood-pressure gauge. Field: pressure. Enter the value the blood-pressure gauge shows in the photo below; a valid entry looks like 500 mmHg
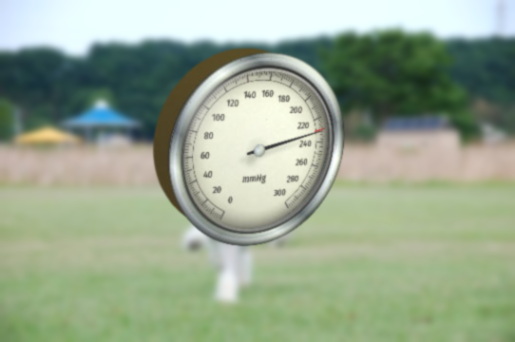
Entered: 230 mmHg
